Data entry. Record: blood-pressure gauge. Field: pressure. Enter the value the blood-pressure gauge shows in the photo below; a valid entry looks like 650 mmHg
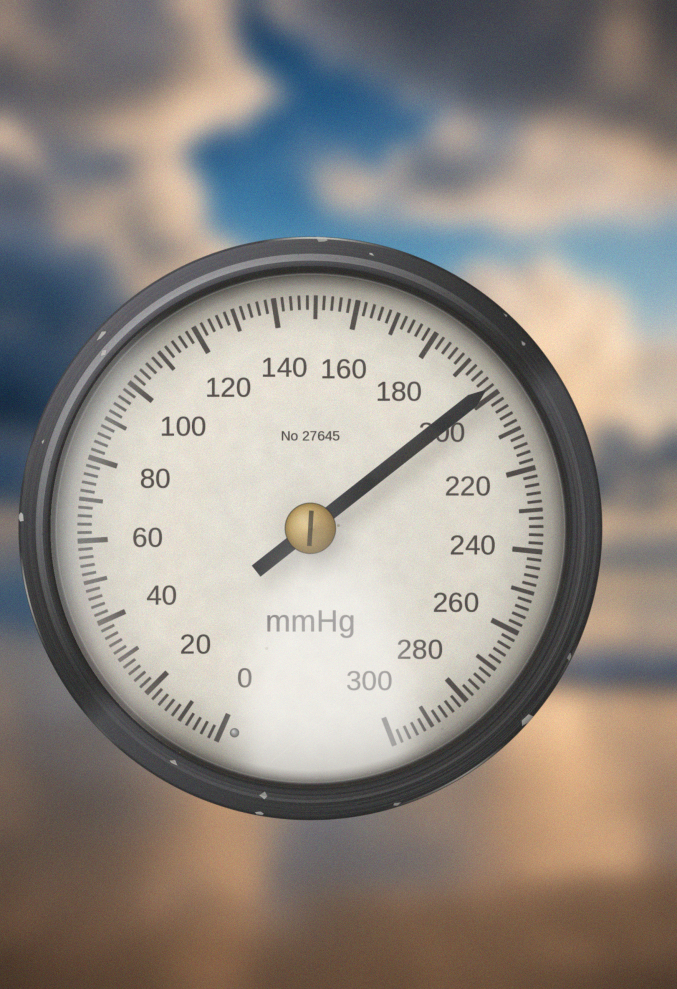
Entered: 198 mmHg
